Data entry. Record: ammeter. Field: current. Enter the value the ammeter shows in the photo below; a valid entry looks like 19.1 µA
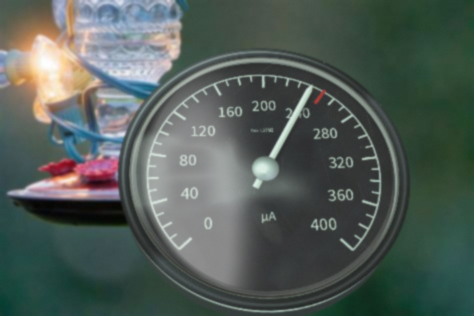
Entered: 240 µA
